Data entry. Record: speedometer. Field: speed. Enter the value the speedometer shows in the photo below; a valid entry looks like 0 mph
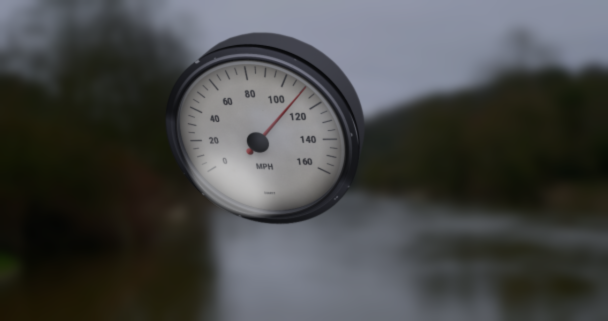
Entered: 110 mph
